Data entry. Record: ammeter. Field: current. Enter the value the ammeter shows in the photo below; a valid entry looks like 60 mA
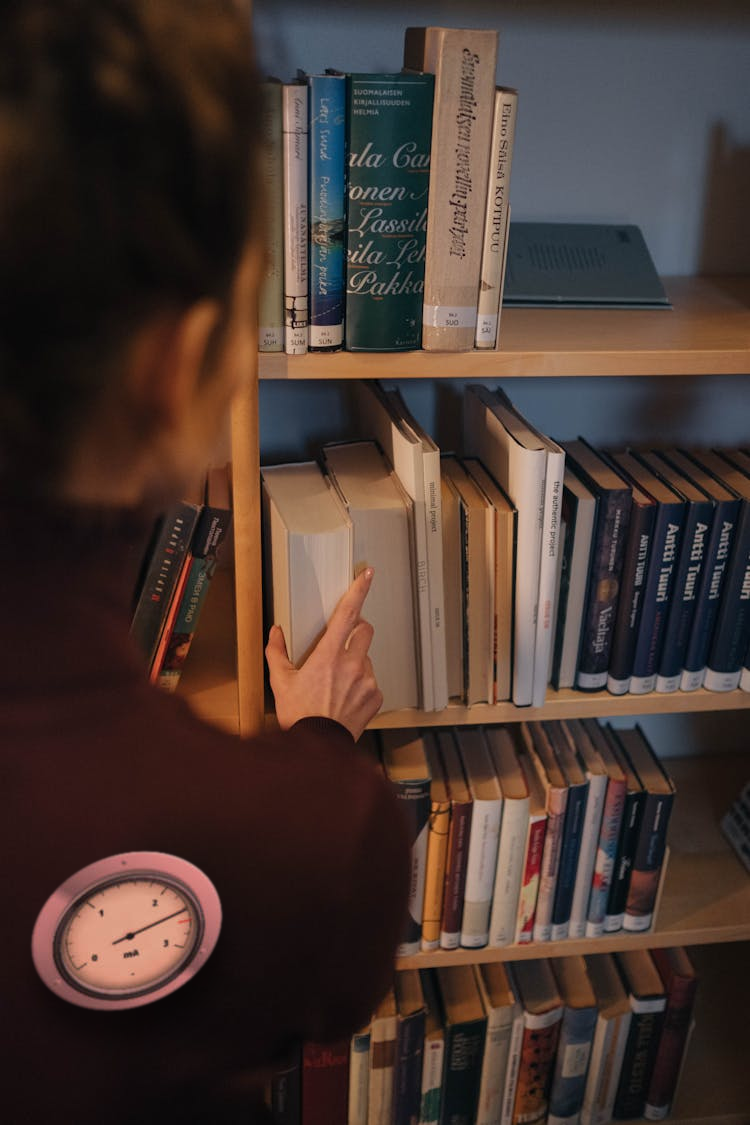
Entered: 2.4 mA
